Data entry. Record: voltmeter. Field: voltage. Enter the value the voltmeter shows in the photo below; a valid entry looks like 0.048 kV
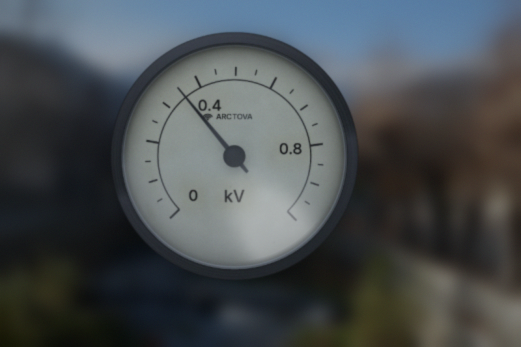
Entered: 0.35 kV
